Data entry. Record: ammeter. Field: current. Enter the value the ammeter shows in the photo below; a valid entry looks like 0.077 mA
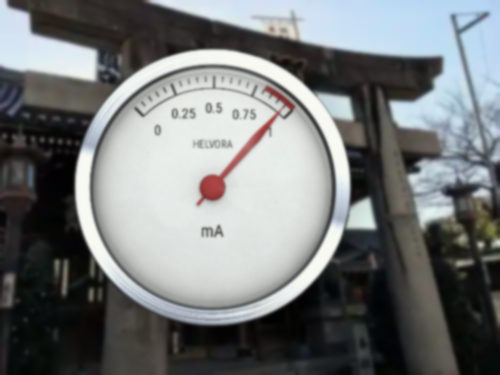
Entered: 0.95 mA
